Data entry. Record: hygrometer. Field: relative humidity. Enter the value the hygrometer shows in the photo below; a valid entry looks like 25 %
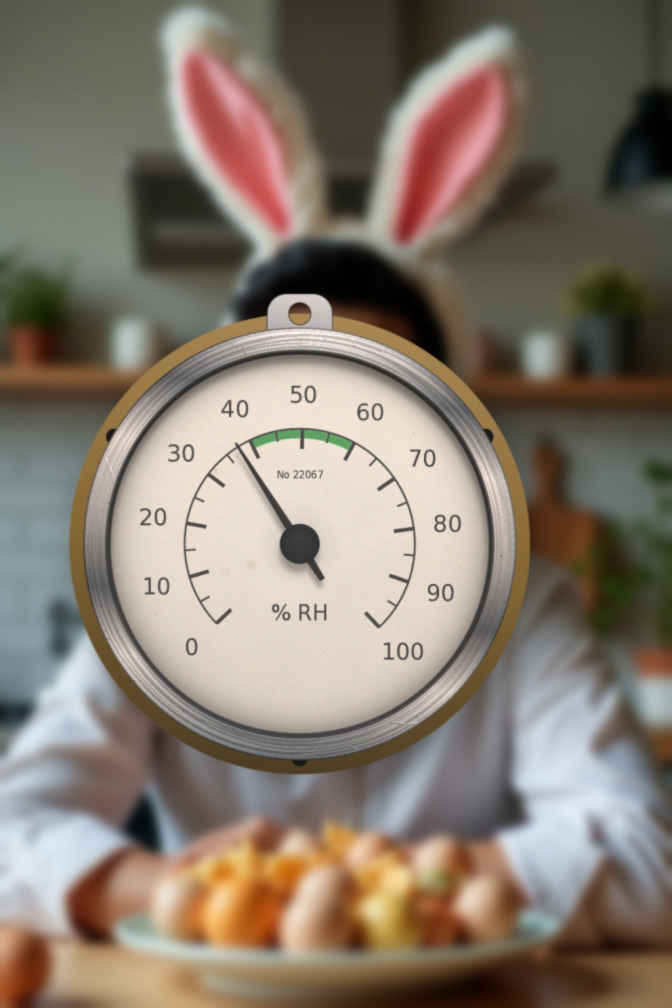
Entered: 37.5 %
